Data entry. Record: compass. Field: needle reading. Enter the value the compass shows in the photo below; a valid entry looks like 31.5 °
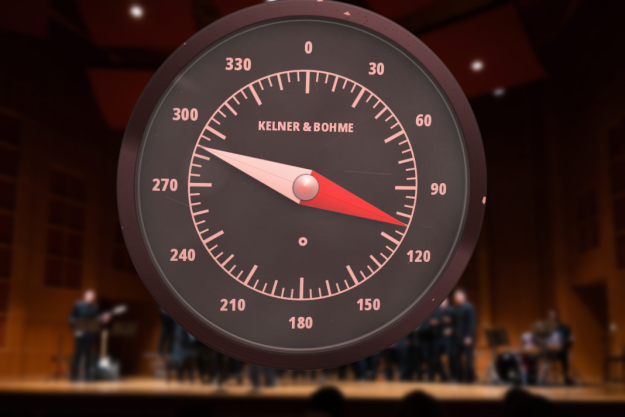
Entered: 110 °
